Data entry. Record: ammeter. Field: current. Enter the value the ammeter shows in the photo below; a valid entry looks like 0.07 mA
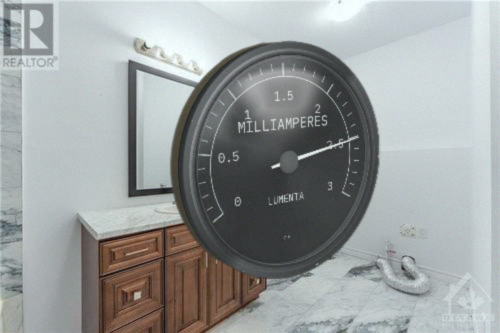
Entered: 2.5 mA
